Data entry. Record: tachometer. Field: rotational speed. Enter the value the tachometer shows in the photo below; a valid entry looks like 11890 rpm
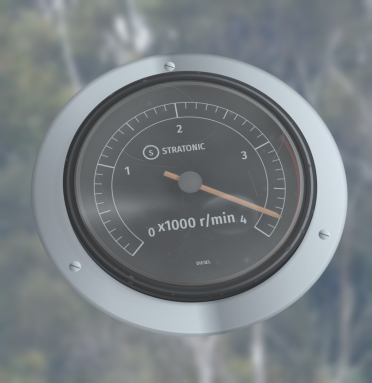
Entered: 3800 rpm
